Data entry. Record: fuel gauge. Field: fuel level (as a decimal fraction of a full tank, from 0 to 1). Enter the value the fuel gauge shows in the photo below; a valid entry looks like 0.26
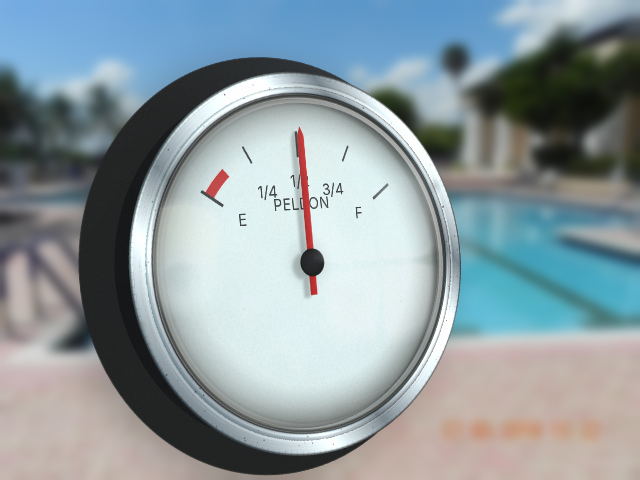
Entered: 0.5
